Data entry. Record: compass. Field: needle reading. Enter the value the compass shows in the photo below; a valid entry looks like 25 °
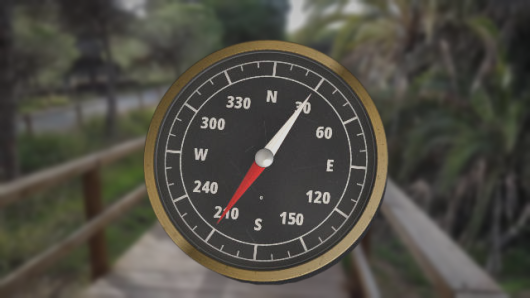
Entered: 210 °
